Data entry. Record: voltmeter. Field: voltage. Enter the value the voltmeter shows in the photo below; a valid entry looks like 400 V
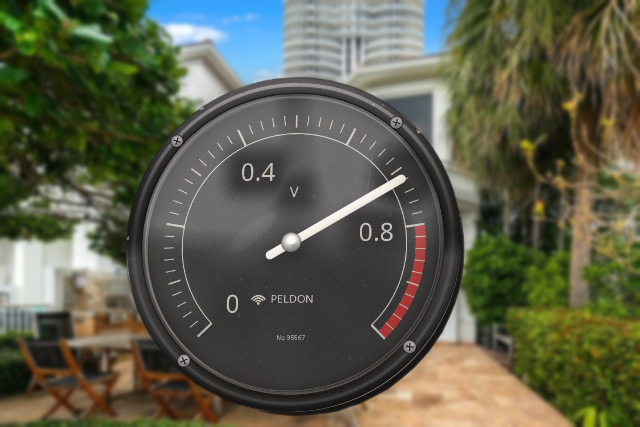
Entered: 0.72 V
